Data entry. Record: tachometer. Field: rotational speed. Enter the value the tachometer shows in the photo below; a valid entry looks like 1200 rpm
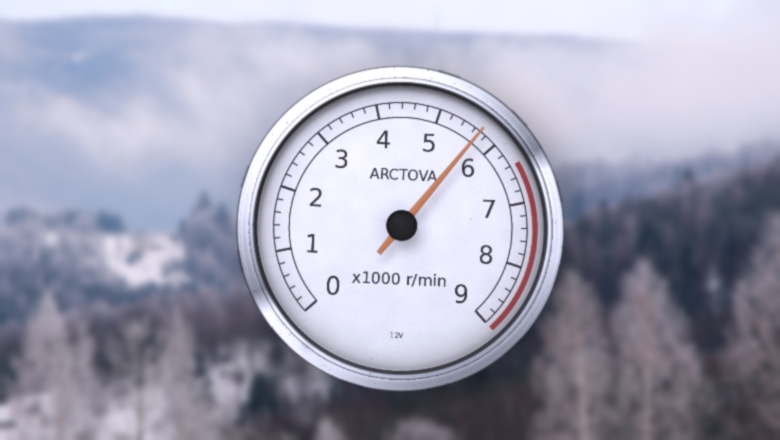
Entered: 5700 rpm
